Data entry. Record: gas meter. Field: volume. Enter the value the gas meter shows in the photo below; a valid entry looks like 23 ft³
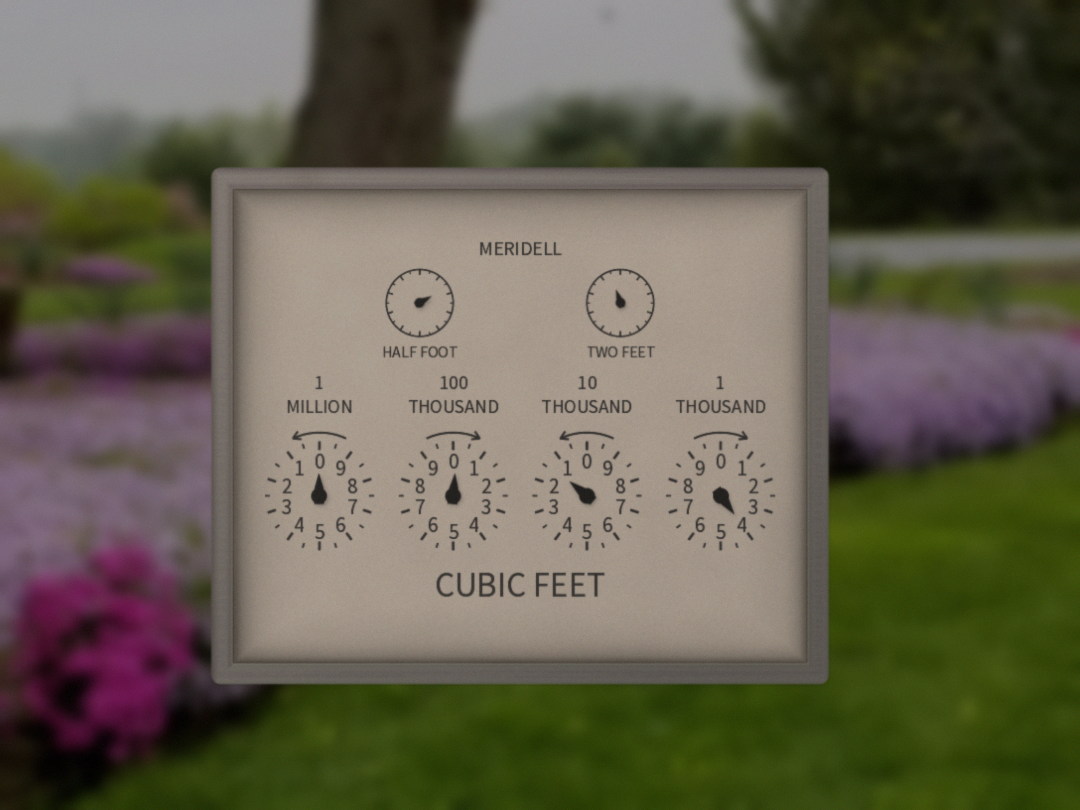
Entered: 1400 ft³
